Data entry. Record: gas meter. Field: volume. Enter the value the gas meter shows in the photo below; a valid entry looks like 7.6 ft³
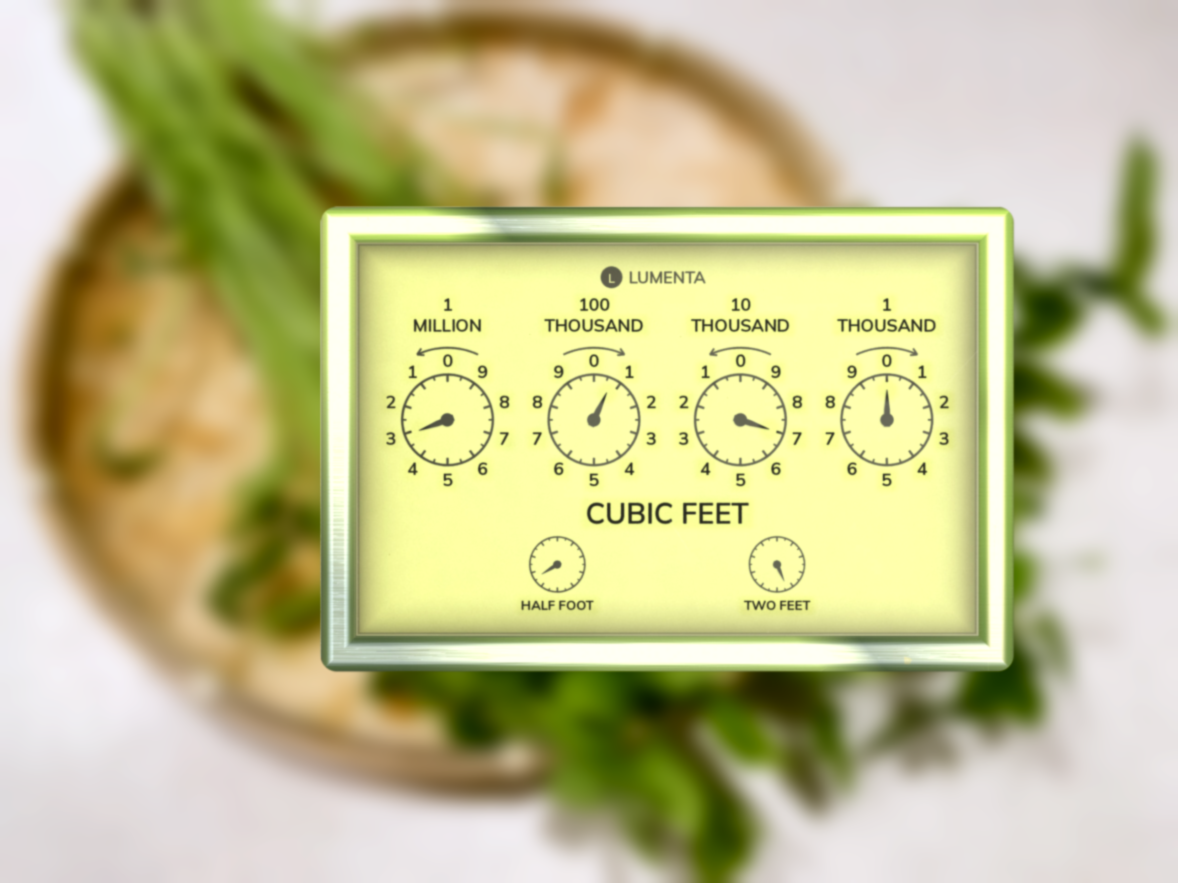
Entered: 307000 ft³
